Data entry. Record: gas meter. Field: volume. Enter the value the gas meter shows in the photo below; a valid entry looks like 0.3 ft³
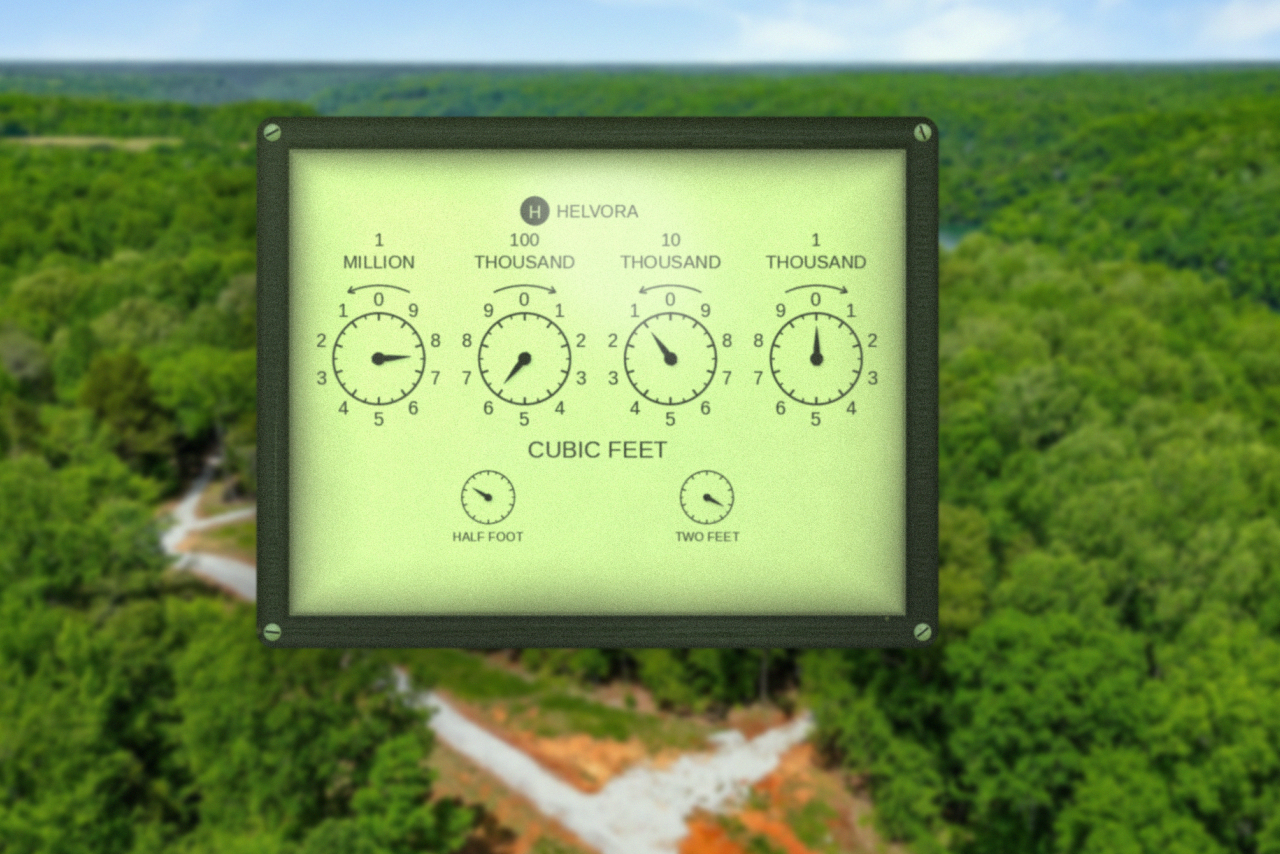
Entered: 761000 ft³
